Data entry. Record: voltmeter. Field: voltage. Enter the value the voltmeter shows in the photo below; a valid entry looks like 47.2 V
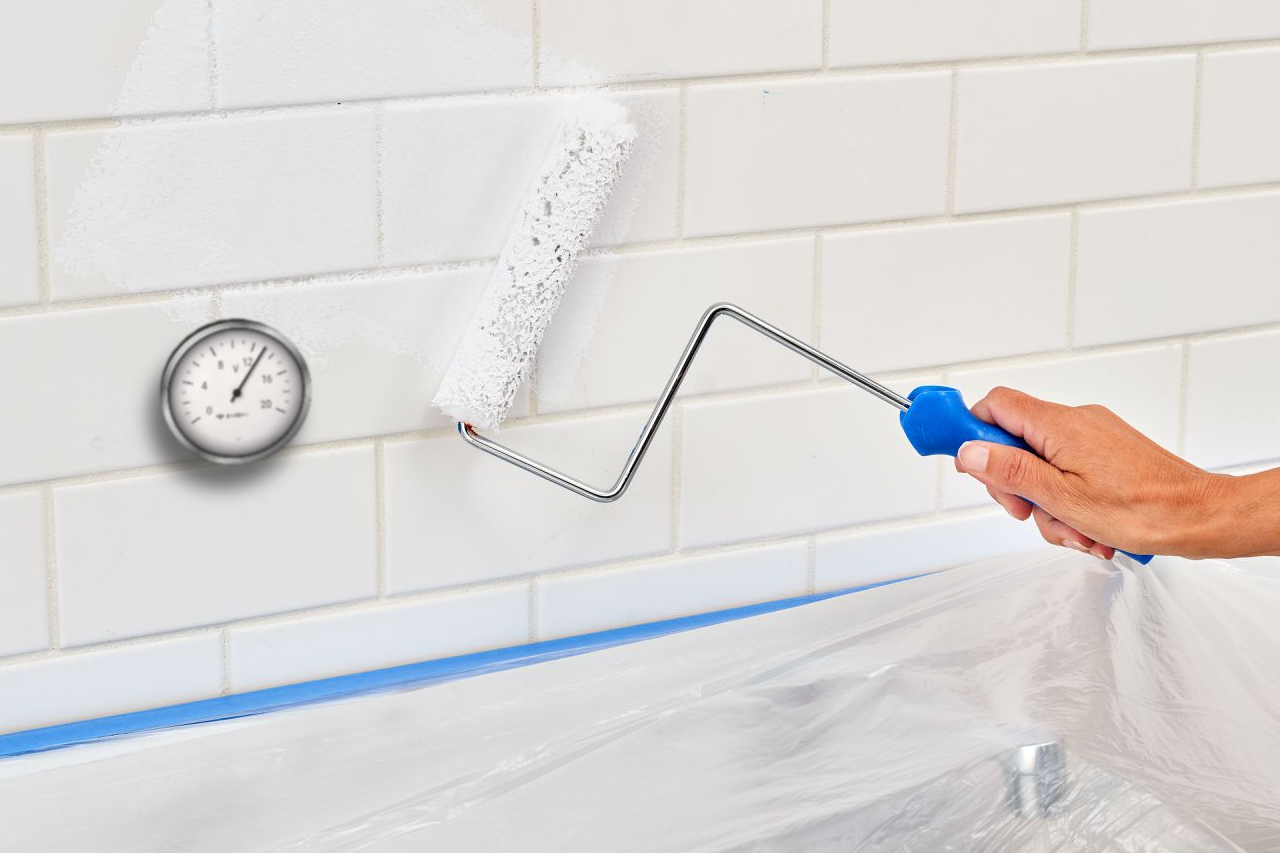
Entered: 13 V
